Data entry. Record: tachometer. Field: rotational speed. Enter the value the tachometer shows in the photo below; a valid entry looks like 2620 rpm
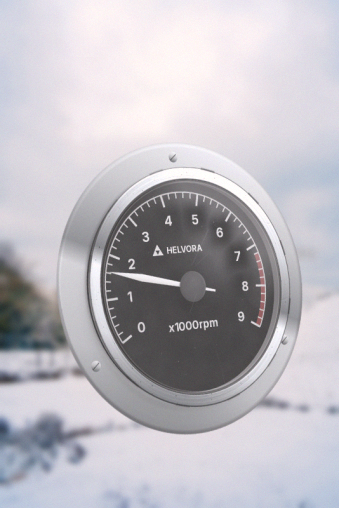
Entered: 1600 rpm
